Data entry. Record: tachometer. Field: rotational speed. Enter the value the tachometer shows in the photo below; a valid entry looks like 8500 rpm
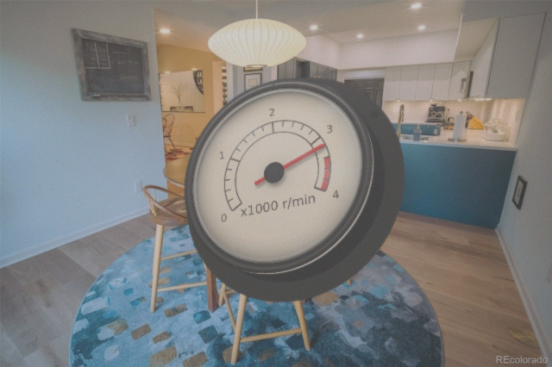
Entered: 3200 rpm
